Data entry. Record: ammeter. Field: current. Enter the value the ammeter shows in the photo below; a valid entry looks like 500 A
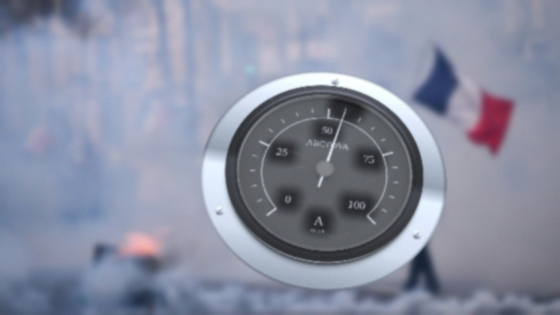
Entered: 55 A
